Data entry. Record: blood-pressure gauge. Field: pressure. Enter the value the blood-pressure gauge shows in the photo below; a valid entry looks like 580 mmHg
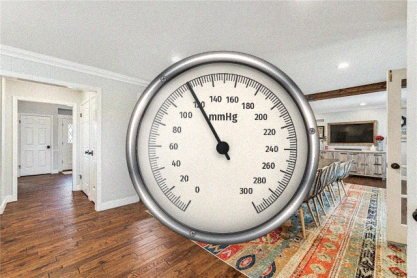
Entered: 120 mmHg
